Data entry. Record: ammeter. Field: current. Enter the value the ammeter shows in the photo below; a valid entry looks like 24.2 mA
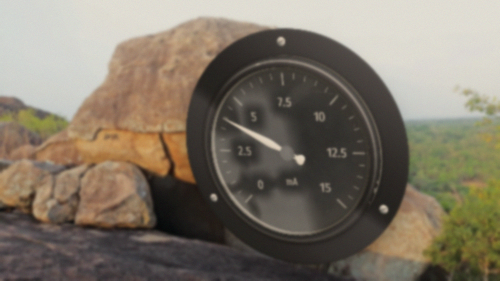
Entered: 4 mA
